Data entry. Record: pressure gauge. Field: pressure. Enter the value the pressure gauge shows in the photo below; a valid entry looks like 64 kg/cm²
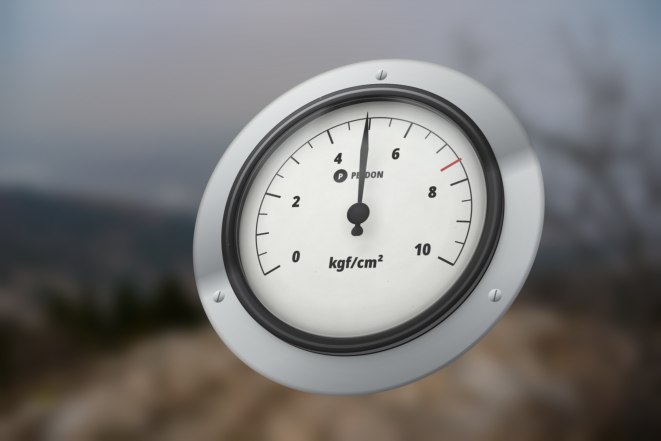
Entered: 5 kg/cm²
